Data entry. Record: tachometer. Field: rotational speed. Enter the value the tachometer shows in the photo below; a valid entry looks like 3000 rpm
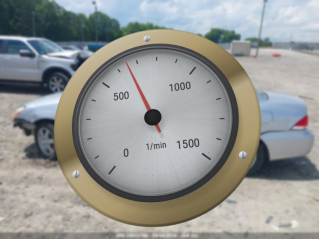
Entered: 650 rpm
